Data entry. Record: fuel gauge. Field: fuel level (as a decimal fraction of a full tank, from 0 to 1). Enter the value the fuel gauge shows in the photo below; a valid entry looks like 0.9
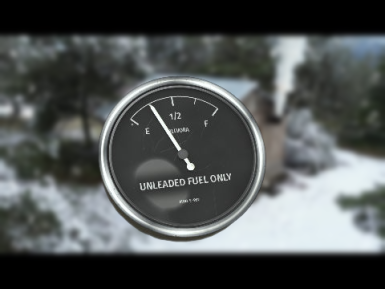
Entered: 0.25
